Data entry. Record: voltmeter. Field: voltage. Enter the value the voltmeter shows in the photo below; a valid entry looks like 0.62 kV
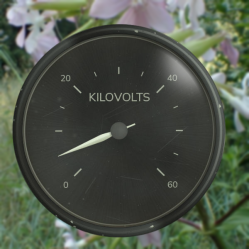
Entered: 5 kV
